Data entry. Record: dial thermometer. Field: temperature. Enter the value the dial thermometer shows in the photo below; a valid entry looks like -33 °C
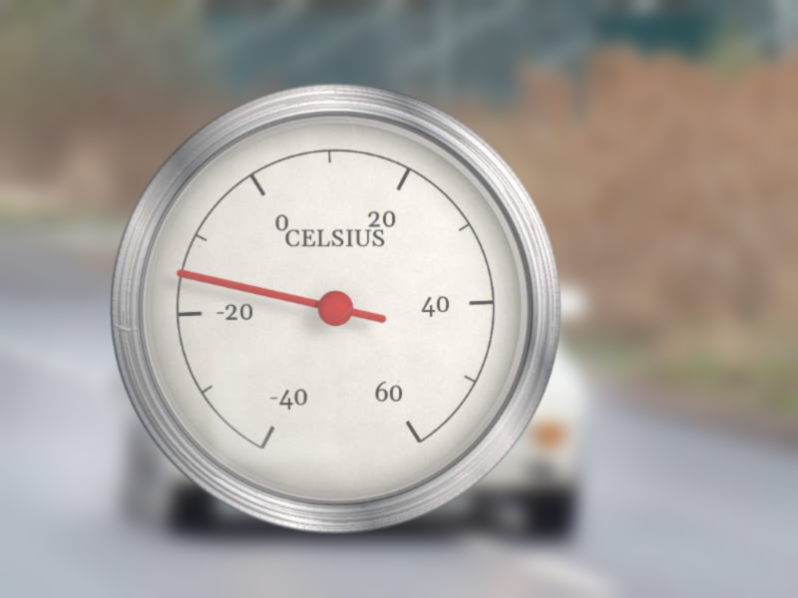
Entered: -15 °C
